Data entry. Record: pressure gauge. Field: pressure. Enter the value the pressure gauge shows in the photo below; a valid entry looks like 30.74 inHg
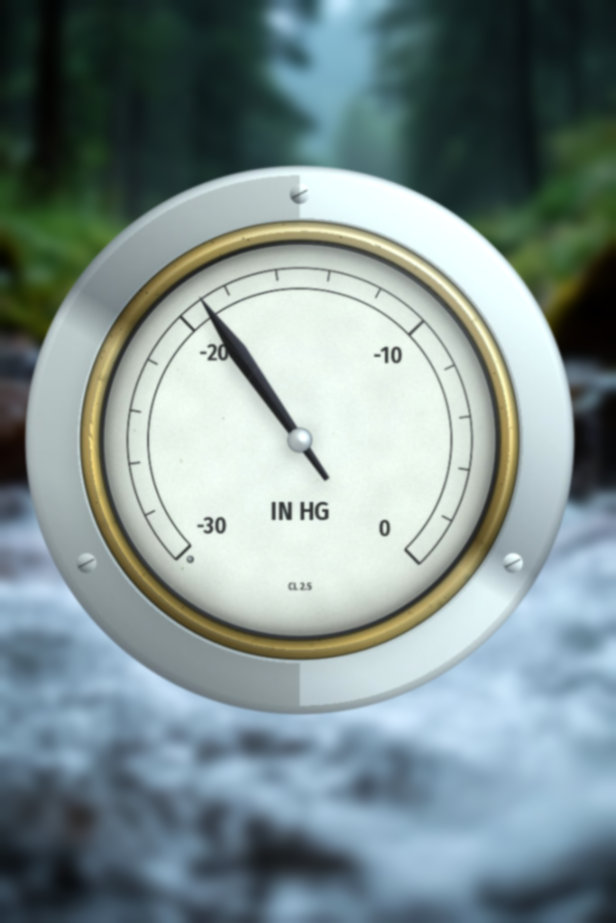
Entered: -19 inHg
